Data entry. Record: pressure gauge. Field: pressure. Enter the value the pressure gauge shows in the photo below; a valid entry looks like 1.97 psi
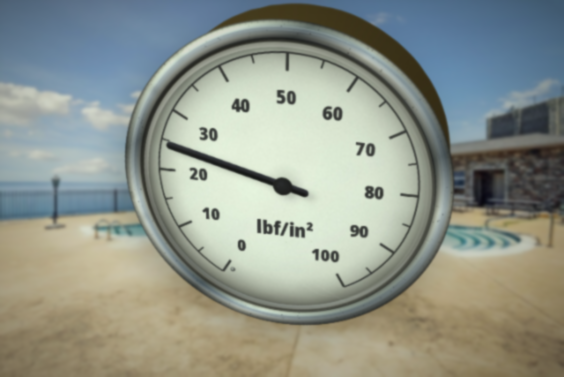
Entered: 25 psi
